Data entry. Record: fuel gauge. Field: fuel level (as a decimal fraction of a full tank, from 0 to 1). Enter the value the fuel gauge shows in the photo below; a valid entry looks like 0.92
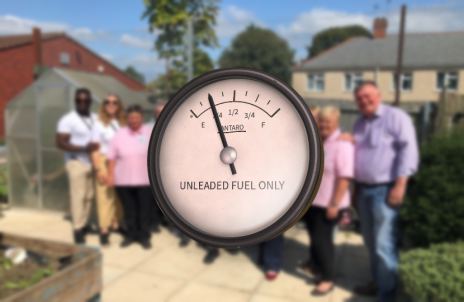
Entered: 0.25
